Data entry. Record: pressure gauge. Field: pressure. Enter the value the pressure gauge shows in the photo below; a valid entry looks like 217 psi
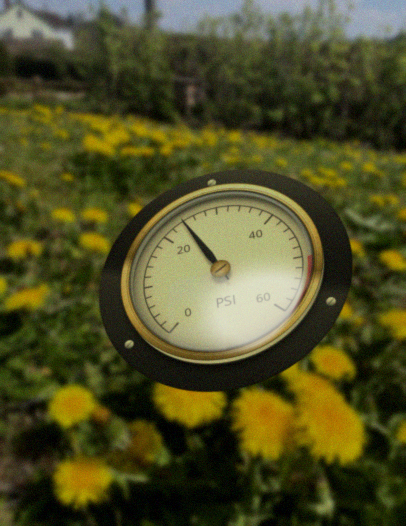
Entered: 24 psi
